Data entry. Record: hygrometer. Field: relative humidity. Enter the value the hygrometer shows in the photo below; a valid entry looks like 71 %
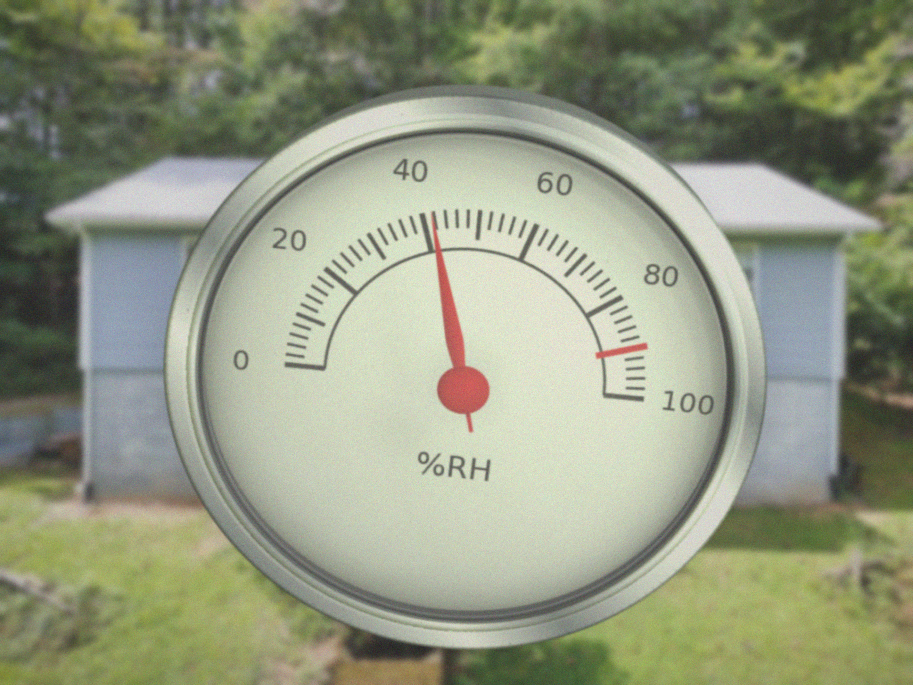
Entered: 42 %
